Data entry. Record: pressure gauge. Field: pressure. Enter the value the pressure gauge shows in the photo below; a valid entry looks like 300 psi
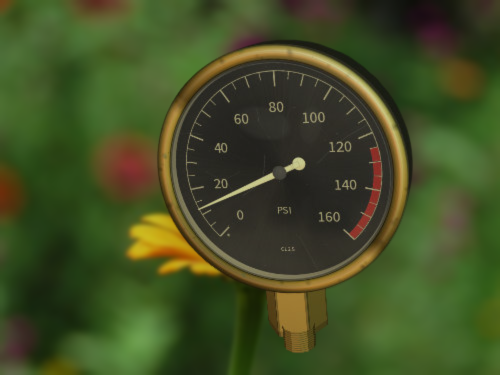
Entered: 12.5 psi
